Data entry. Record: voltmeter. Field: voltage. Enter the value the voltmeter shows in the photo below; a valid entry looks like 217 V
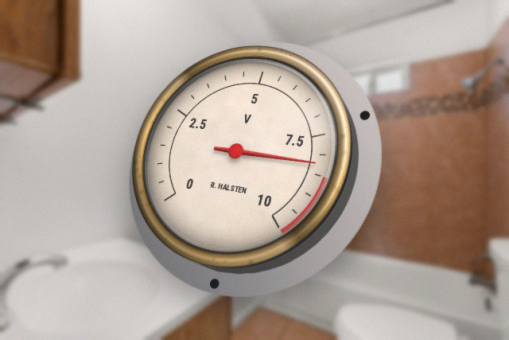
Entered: 8.25 V
